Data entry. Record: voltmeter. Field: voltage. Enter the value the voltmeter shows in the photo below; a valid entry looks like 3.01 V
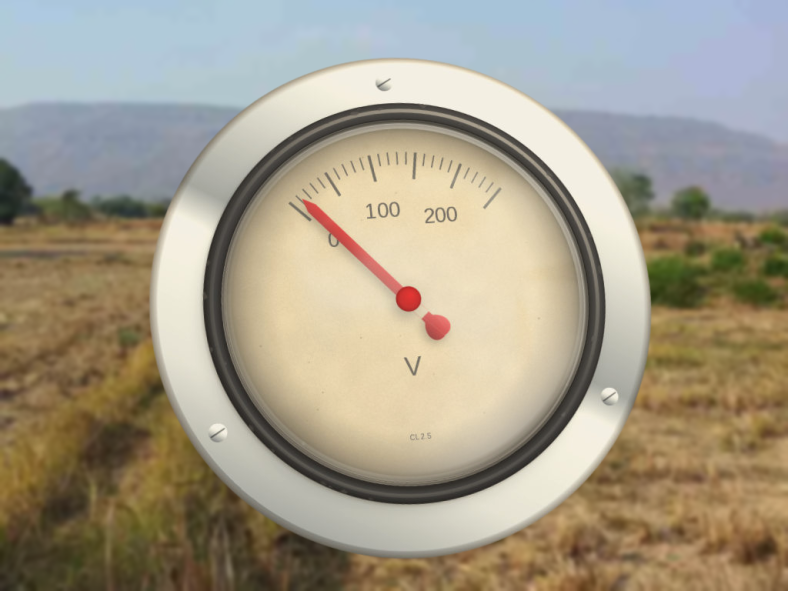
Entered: 10 V
